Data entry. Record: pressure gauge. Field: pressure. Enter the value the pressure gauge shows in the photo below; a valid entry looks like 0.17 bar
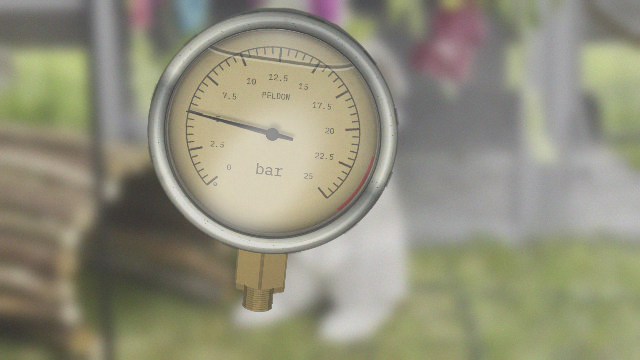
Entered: 5 bar
